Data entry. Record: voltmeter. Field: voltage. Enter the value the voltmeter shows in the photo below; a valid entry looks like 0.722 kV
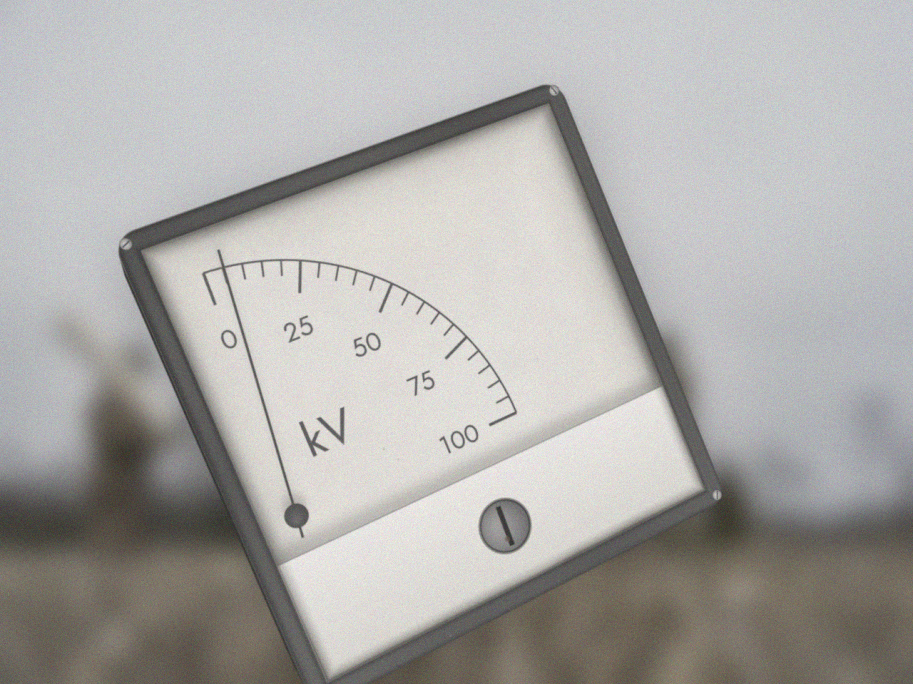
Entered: 5 kV
